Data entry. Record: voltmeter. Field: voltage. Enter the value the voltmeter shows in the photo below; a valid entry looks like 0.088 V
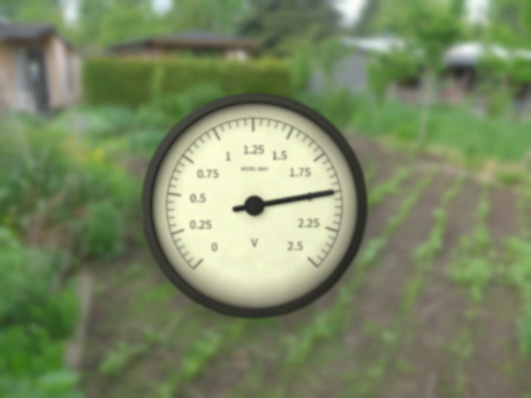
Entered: 2 V
